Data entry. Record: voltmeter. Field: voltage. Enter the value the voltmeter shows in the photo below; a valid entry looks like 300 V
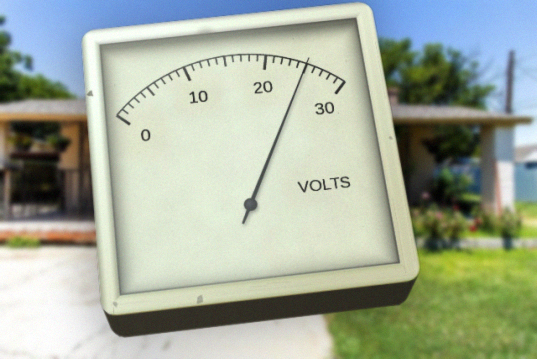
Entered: 25 V
